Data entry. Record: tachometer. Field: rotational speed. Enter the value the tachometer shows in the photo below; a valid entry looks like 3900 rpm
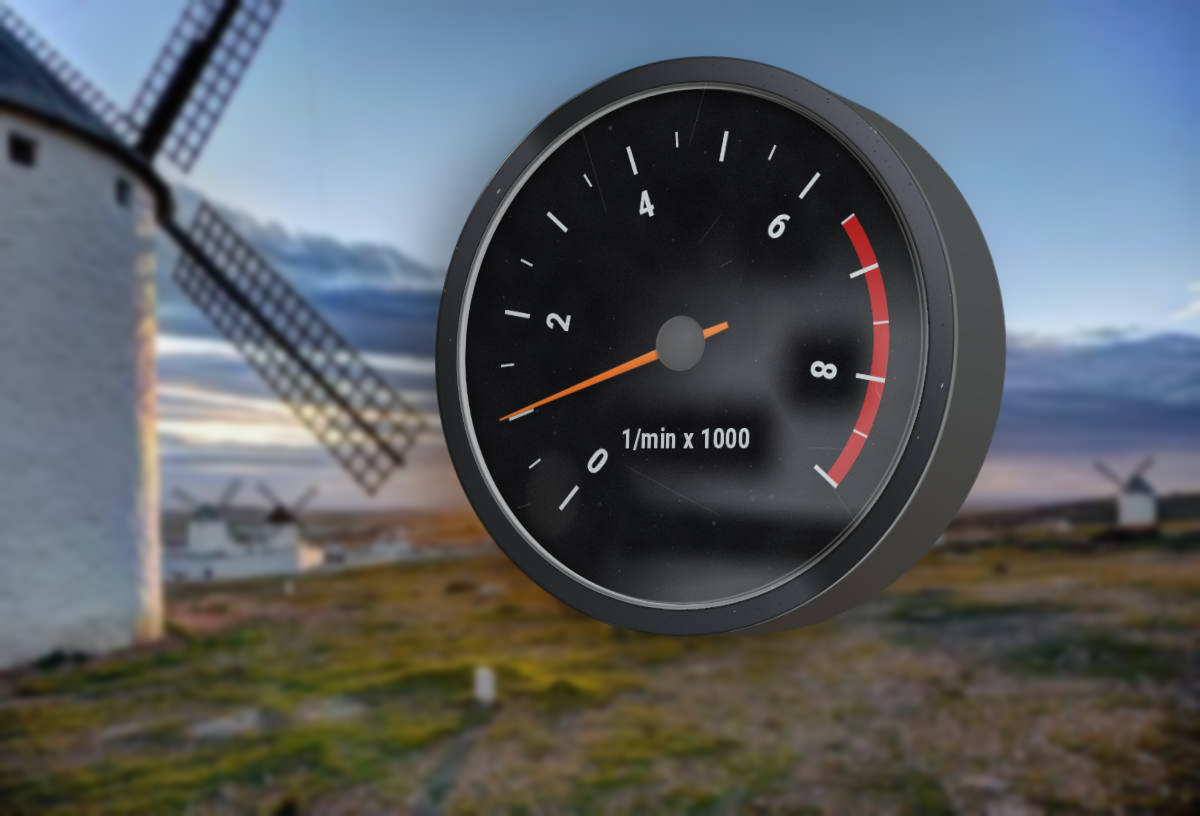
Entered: 1000 rpm
